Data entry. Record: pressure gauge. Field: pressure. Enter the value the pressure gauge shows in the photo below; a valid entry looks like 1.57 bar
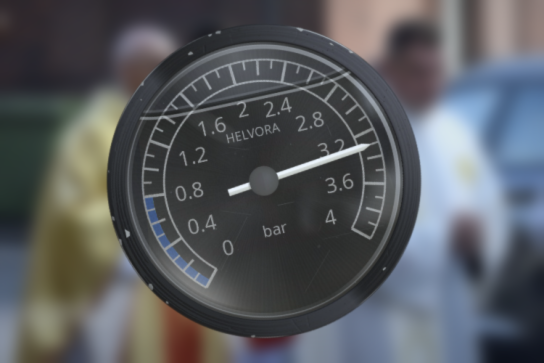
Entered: 3.3 bar
